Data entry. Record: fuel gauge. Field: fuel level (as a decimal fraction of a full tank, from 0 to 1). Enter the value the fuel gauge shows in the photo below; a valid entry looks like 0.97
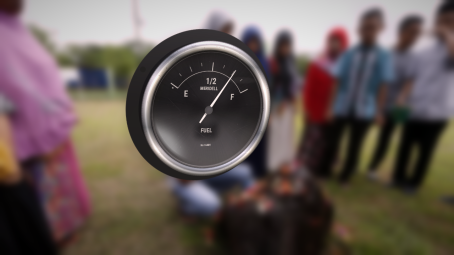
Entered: 0.75
